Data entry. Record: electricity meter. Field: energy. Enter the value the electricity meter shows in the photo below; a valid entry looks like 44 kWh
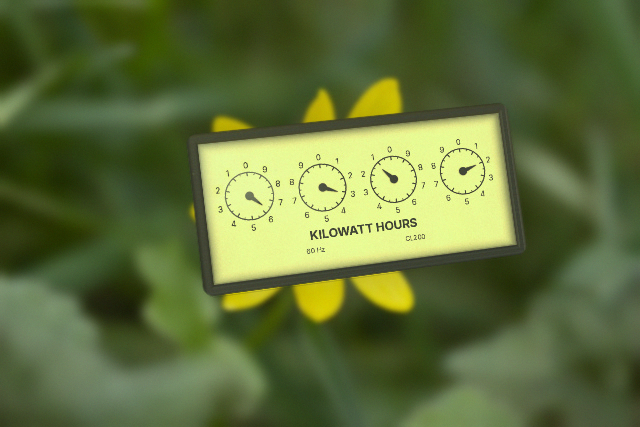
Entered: 6312 kWh
